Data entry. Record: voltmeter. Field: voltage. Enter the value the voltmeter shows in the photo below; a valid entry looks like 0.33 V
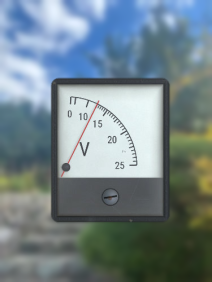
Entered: 12.5 V
